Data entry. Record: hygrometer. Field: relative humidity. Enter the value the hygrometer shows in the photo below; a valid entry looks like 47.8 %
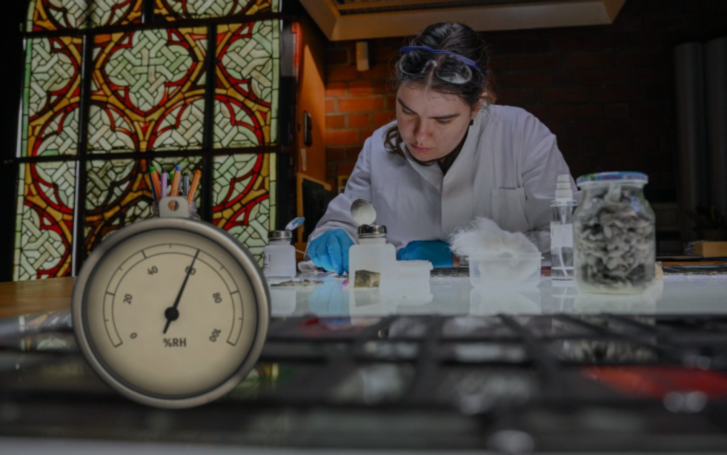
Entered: 60 %
